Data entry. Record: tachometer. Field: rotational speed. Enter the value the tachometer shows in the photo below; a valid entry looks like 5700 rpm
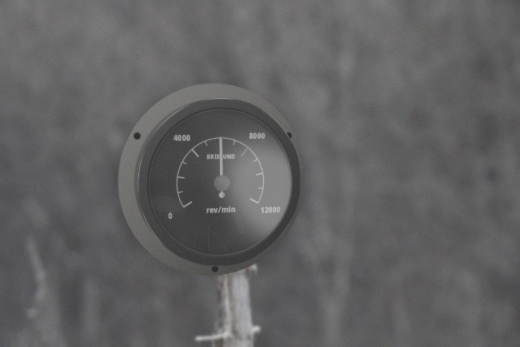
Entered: 6000 rpm
